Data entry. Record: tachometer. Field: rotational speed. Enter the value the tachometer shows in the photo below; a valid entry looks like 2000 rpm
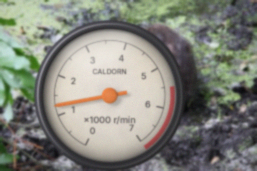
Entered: 1250 rpm
